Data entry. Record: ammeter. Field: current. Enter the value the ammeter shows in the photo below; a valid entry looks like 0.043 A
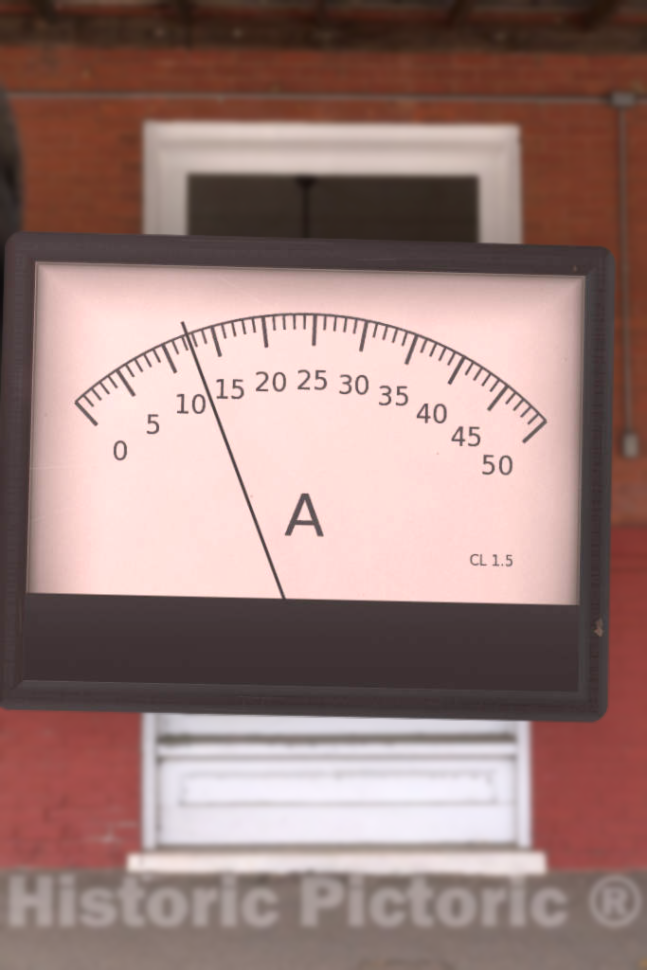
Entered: 12.5 A
